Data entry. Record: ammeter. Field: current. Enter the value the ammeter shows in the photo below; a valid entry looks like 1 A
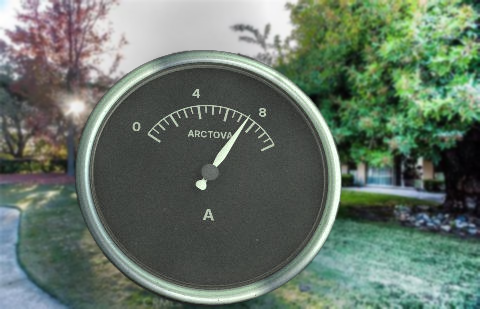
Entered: 7.5 A
